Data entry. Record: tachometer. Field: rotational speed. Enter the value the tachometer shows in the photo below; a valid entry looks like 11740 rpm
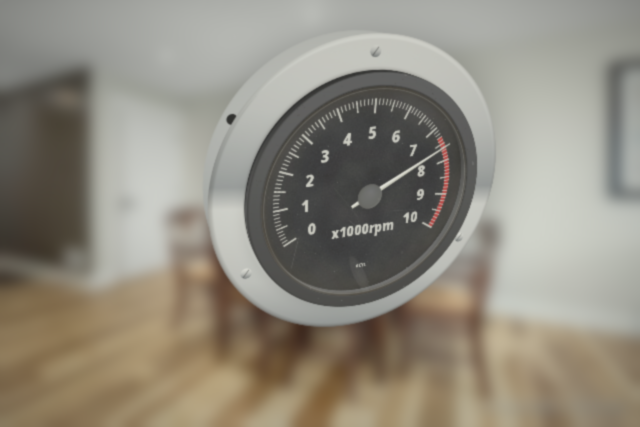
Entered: 7500 rpm
